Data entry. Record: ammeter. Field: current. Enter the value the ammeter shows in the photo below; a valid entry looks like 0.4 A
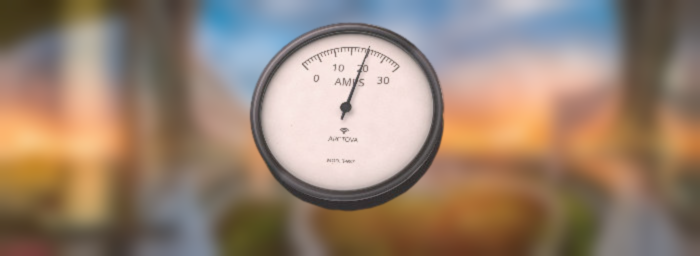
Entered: 20 A
